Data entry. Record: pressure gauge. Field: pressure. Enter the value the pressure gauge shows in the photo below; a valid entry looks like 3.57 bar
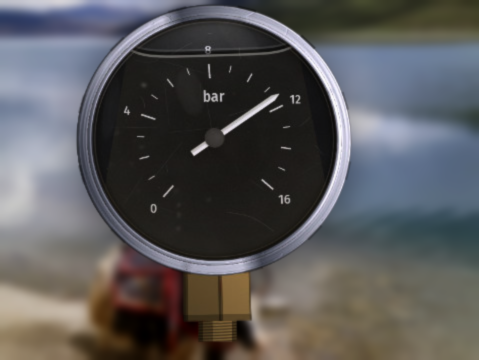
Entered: 11.5 bar
